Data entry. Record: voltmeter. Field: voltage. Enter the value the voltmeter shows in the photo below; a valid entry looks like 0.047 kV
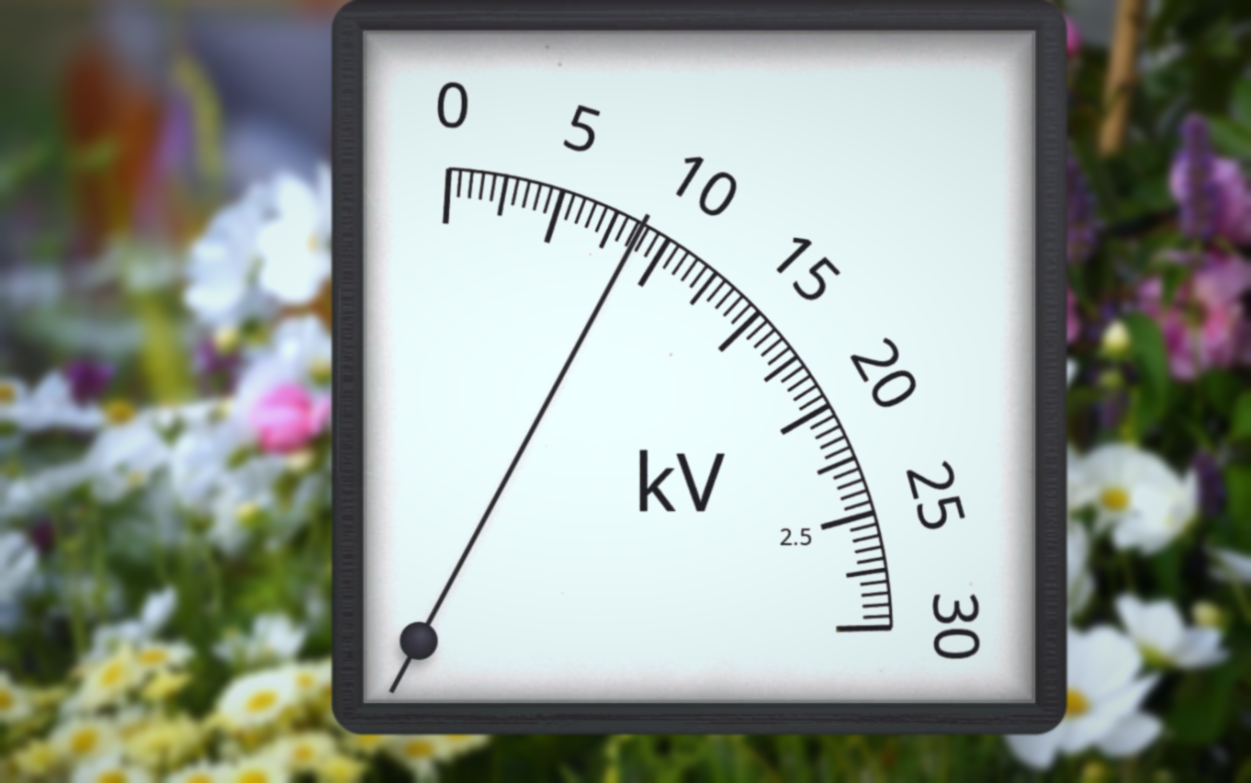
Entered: 8.75 kV
